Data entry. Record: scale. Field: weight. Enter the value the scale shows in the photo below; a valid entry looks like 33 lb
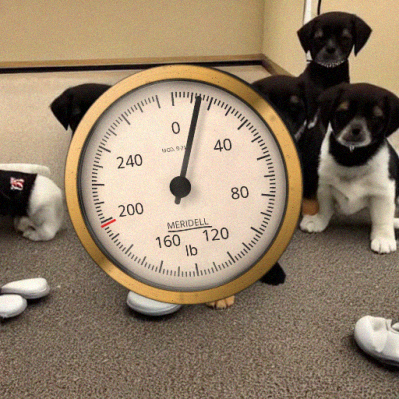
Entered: 14 lb
